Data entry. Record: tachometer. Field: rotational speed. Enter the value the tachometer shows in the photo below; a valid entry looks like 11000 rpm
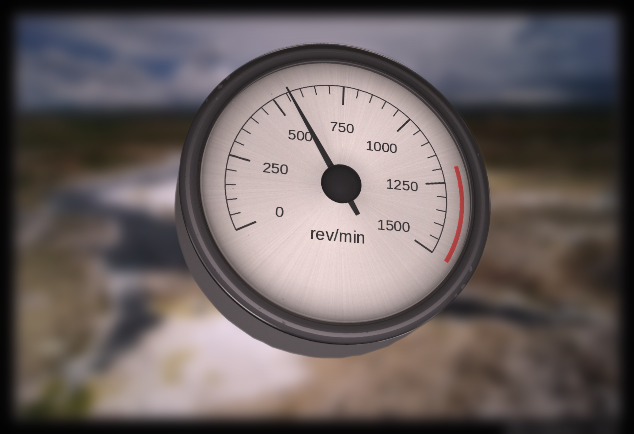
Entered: 550 rpm
